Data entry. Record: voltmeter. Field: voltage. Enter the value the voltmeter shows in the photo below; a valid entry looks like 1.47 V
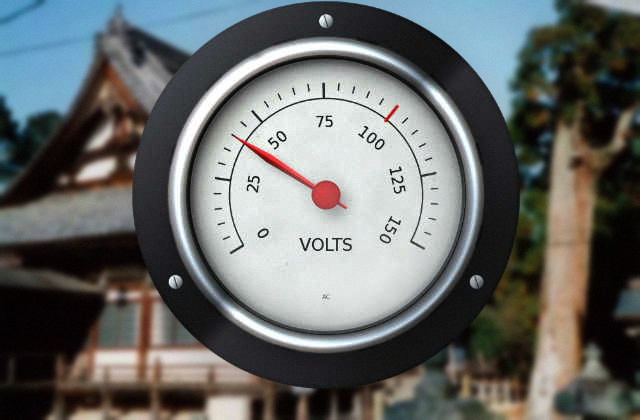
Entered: 40 V
